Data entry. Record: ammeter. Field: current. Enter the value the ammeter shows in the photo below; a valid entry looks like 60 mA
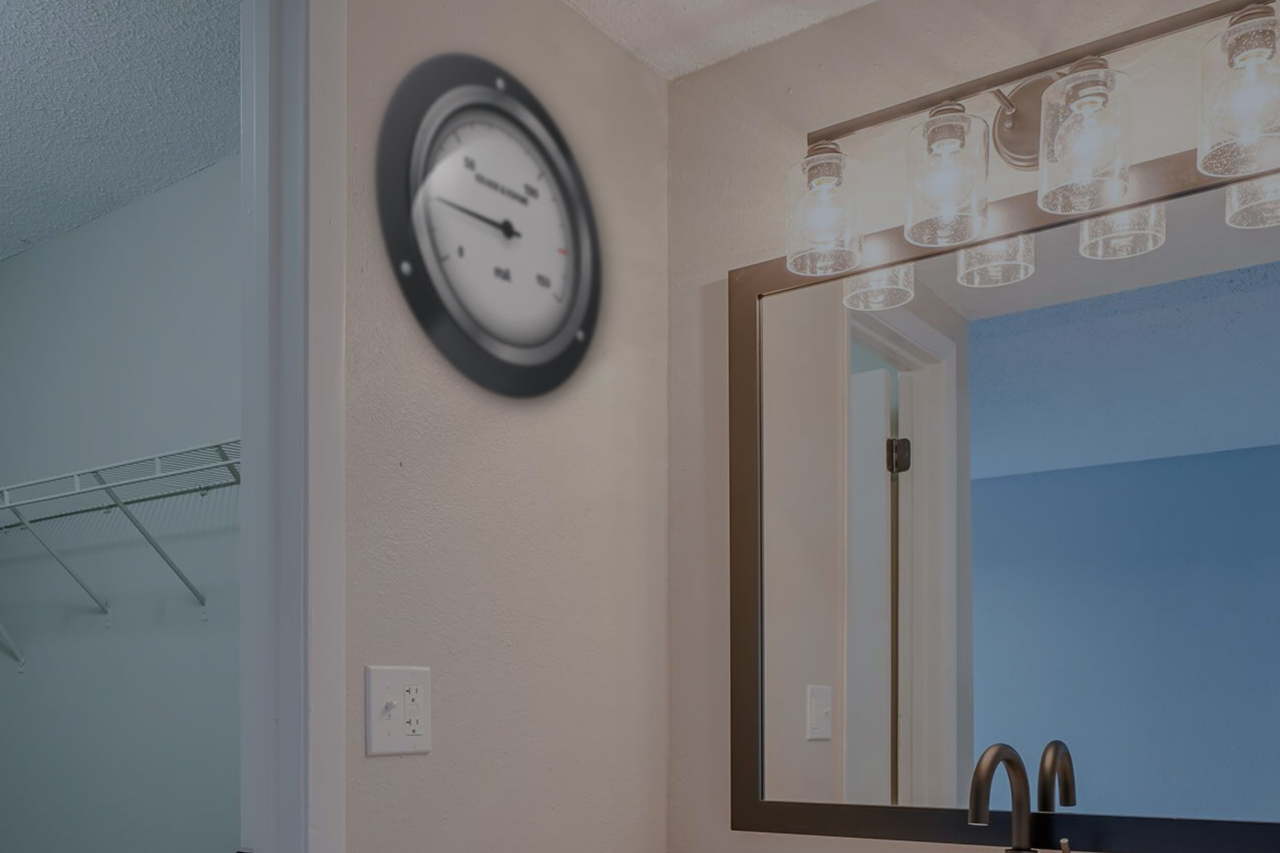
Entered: 20 mA
